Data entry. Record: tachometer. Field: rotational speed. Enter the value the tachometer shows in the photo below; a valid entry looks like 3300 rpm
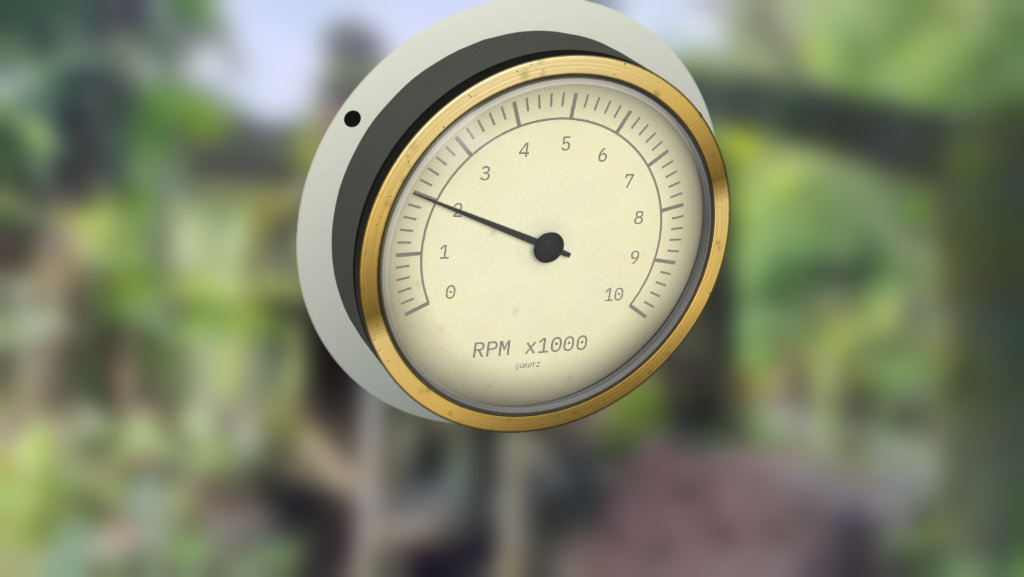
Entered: 2000 rpm
